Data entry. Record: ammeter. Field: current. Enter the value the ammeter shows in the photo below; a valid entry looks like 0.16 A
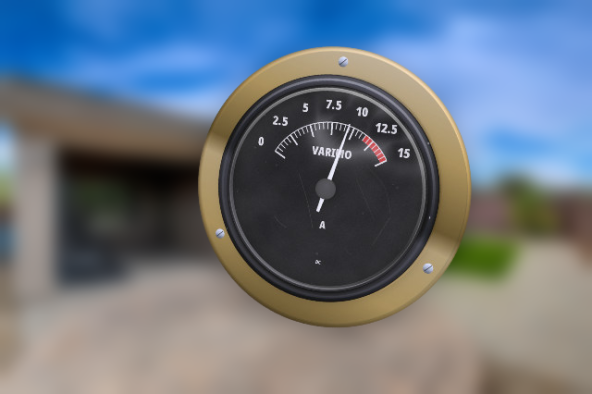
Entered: 9.5 A
